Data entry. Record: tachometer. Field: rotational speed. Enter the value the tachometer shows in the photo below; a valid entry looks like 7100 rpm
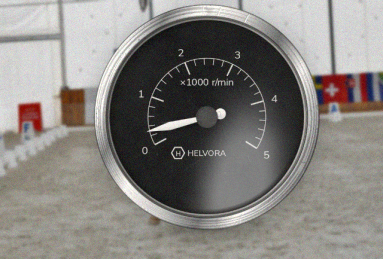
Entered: 300 rpm
